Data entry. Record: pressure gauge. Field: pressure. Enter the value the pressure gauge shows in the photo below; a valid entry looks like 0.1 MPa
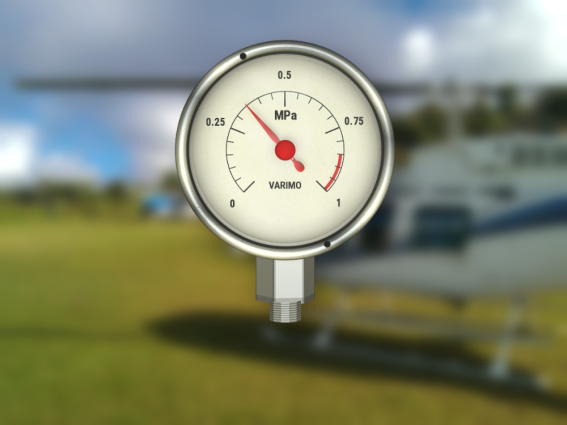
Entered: 0.35 MPa
